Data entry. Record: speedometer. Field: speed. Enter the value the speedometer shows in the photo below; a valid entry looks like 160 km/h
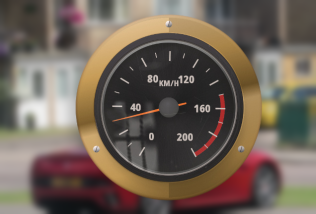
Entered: 30 km/h
